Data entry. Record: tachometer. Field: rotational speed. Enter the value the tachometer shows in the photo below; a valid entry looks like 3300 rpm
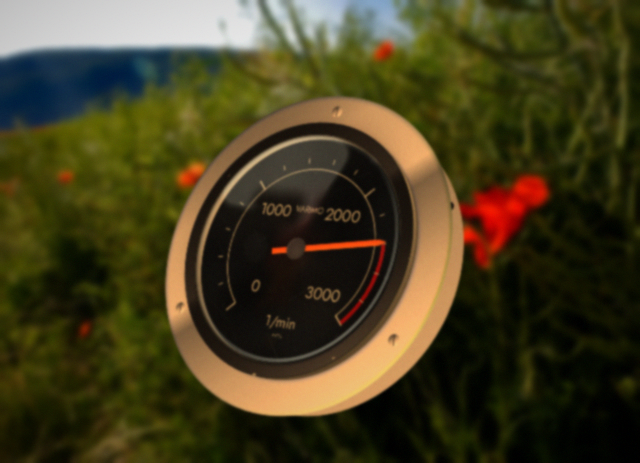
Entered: 2400 rpm
